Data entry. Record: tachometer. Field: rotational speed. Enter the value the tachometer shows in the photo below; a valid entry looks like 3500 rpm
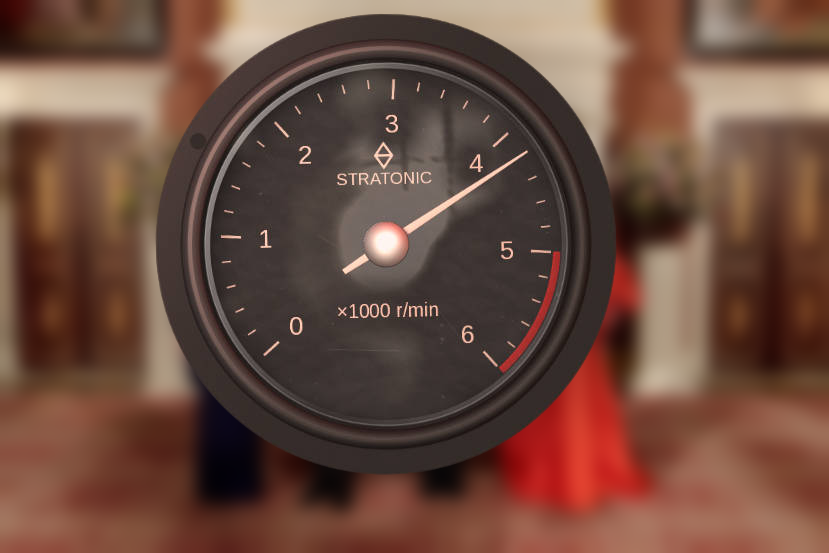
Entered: 4200 rpm
